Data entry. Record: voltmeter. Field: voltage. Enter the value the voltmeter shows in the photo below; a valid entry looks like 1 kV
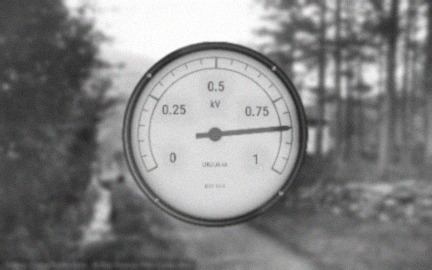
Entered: 0.85 kV
